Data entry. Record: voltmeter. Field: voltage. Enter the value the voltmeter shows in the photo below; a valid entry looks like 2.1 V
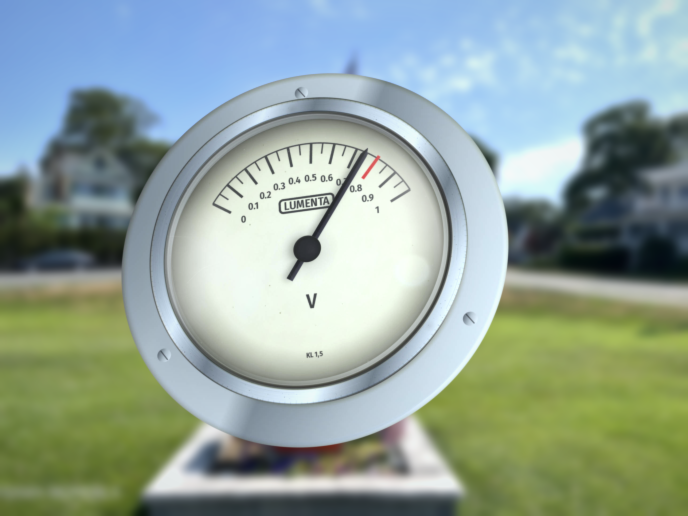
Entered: 0.75 V
